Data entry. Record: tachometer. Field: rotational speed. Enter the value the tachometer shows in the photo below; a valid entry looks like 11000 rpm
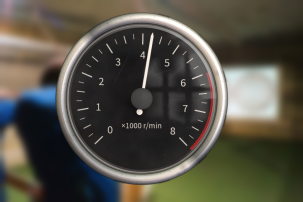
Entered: 4250 rpm
